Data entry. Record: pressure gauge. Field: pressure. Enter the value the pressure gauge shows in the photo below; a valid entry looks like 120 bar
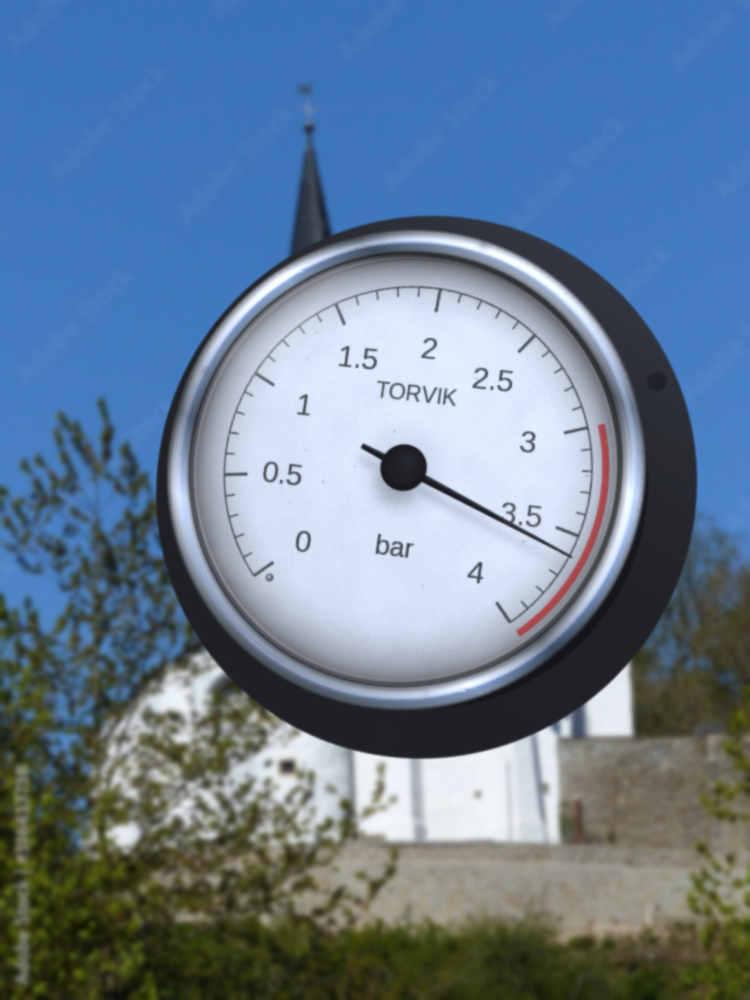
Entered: 3.6 bar
